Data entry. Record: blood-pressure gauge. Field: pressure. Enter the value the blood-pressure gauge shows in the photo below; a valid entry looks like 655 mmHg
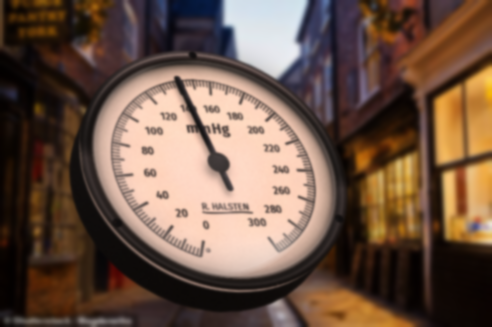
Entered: 140 mmHg
